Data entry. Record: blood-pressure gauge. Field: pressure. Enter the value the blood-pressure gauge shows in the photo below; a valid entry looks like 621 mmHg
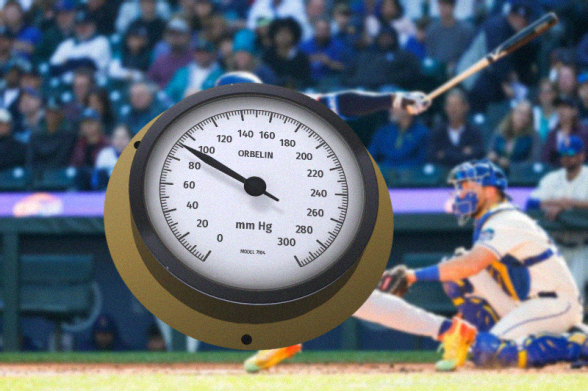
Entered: 90 mmHg
